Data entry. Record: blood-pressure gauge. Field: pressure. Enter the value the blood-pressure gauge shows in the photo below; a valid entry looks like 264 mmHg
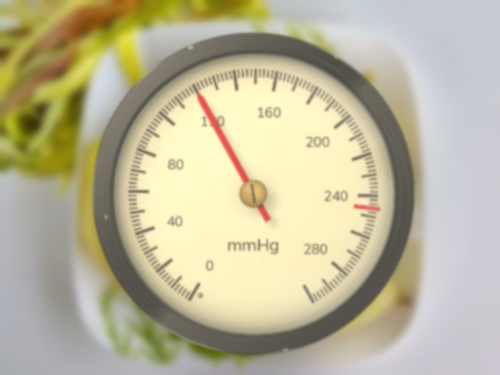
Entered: 120 mmHg
